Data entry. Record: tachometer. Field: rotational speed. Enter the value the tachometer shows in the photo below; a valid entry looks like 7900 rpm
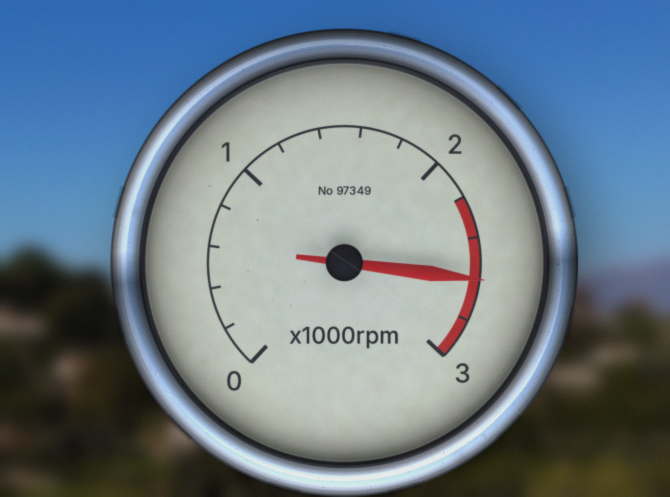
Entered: 2600 rpm
